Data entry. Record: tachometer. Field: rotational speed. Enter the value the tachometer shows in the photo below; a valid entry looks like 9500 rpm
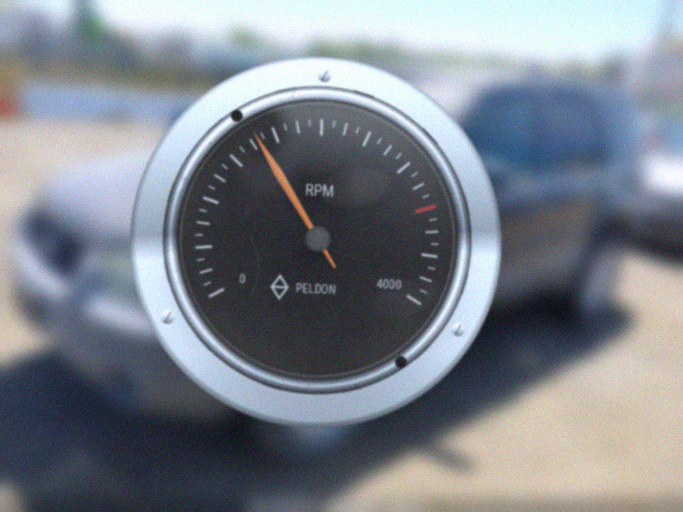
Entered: 1450 rpm
